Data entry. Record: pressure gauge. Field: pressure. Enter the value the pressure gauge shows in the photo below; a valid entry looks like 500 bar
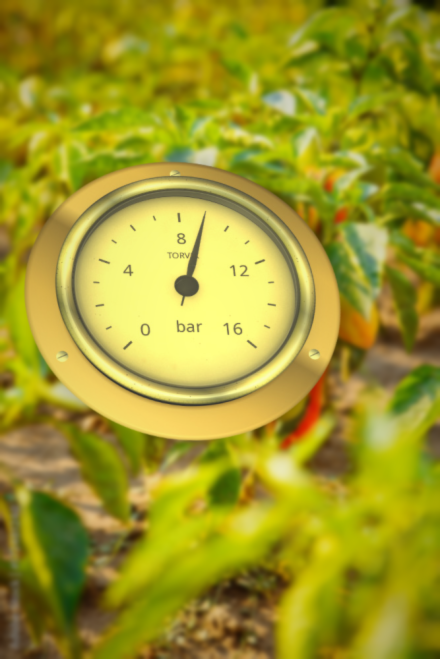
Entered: 9 bar
